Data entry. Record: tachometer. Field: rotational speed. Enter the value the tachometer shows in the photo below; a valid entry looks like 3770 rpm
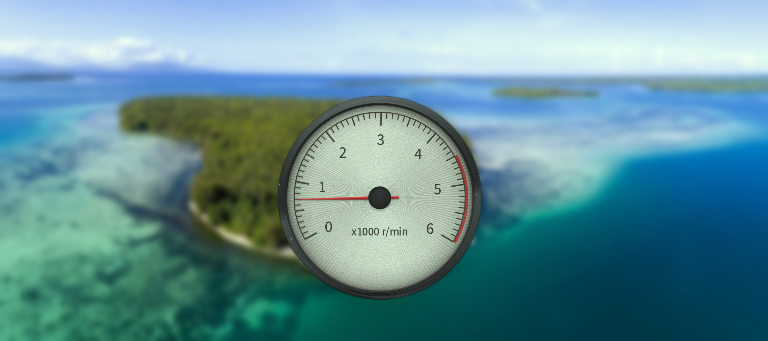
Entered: 700 rpm
